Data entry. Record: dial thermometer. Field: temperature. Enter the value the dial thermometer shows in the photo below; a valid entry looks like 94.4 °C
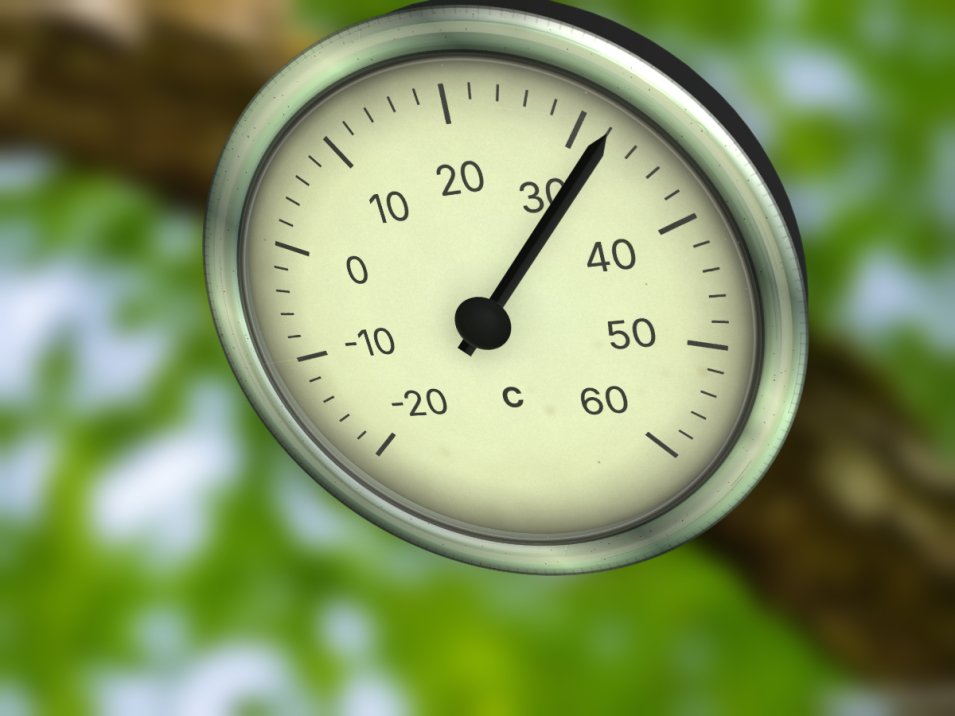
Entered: 32 °C
